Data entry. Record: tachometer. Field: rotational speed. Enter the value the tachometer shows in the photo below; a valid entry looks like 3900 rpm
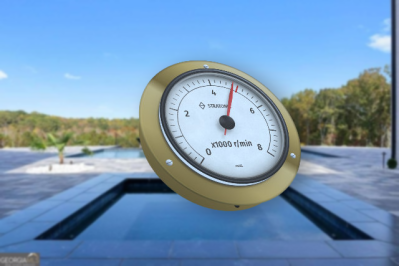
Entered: 4800 rpm
